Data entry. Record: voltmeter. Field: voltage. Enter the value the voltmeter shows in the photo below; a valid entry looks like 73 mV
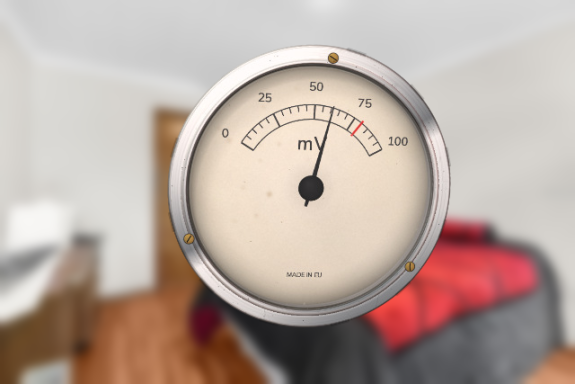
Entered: 60 mV
